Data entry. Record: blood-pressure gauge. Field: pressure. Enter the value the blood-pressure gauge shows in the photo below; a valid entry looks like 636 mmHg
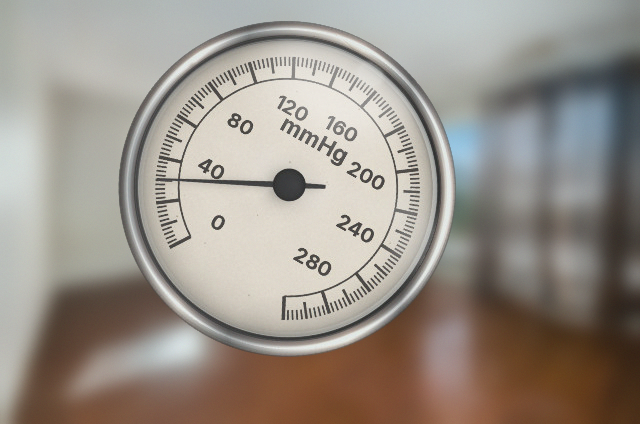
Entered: 30 mmHg
